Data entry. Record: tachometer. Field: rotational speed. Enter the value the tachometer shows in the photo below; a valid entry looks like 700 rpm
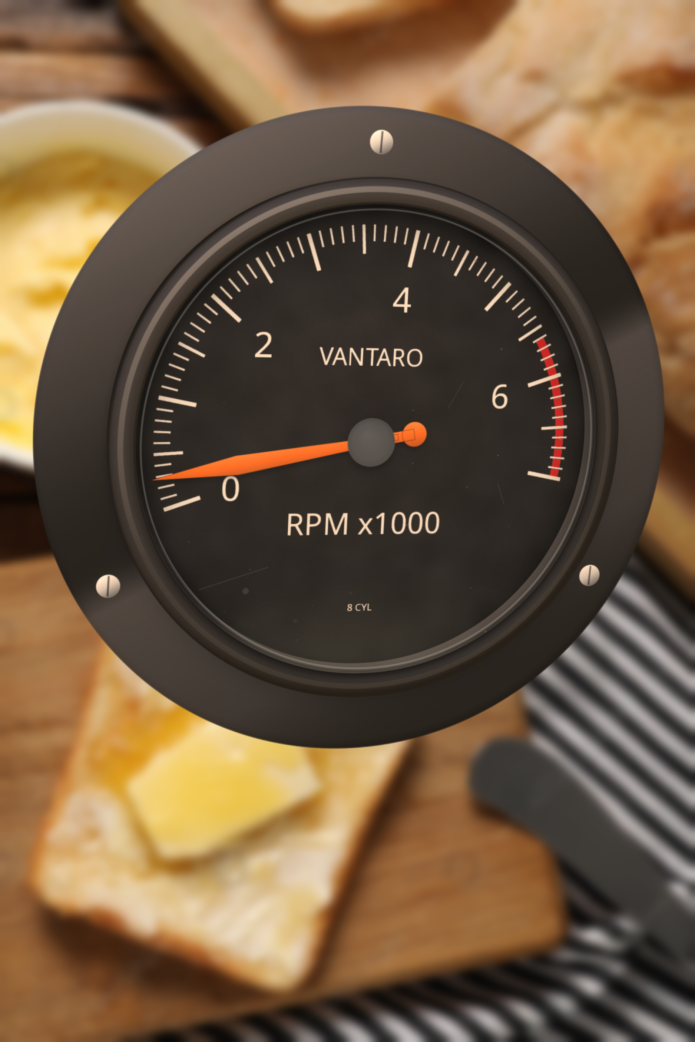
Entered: 300 rpm
